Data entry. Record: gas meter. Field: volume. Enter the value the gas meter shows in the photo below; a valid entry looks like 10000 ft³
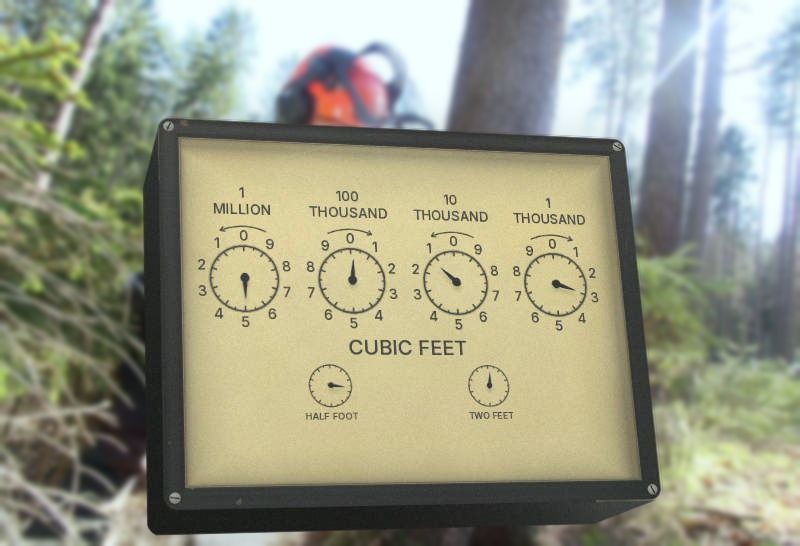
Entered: 501300 ft³
